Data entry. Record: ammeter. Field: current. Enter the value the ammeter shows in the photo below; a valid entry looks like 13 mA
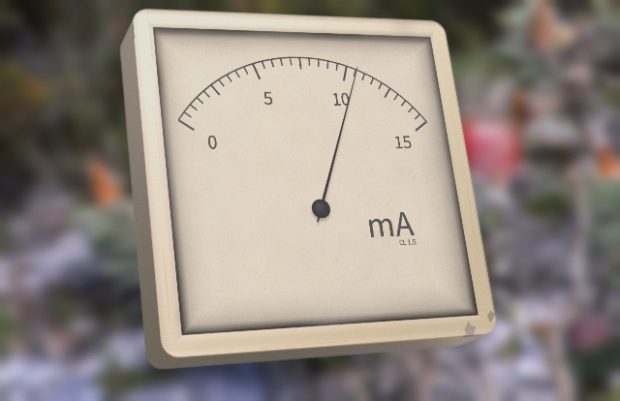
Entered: 10.5 mA
